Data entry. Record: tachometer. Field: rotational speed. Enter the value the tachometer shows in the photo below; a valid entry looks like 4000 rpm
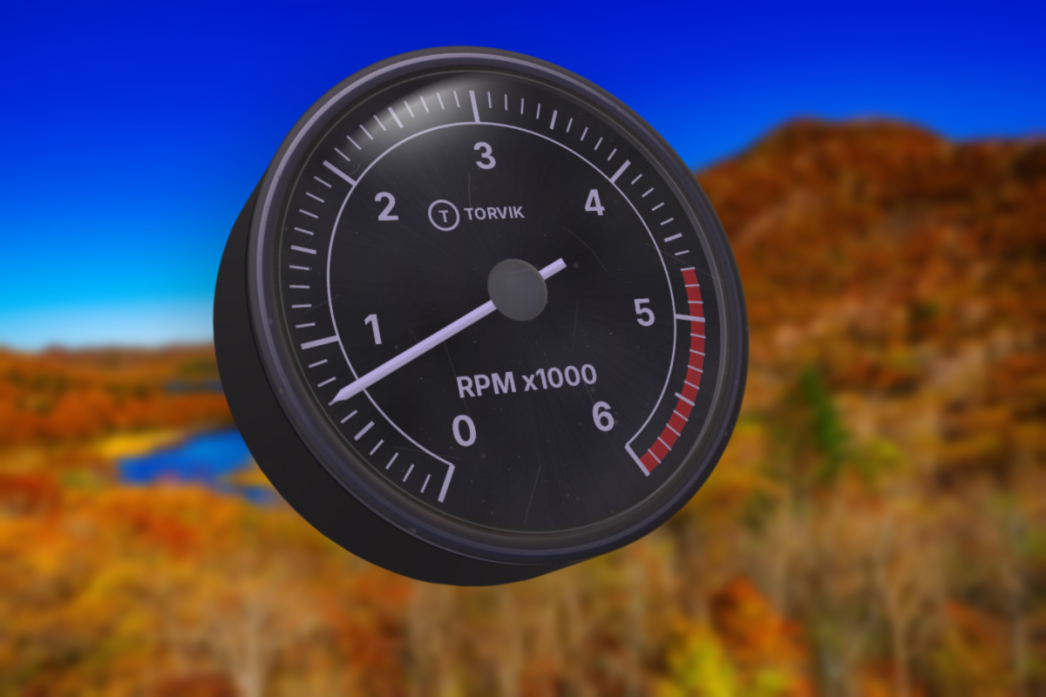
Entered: 700 rpm
